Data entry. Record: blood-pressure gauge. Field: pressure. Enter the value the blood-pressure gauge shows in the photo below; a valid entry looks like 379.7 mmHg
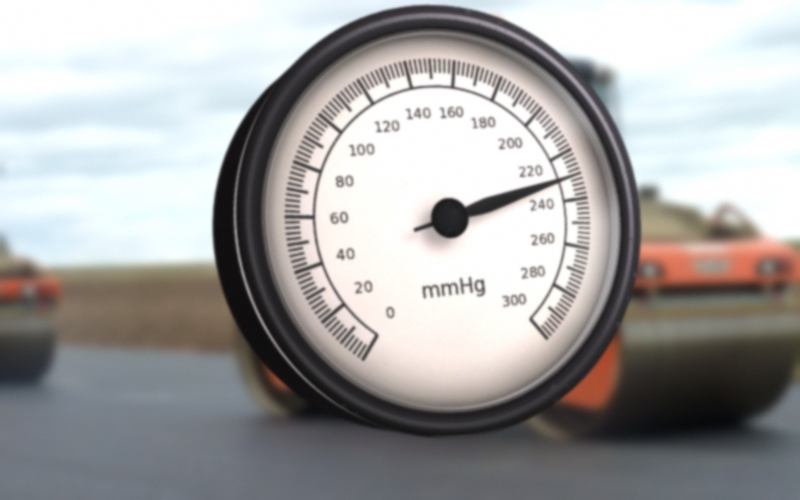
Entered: 230 mmHg
